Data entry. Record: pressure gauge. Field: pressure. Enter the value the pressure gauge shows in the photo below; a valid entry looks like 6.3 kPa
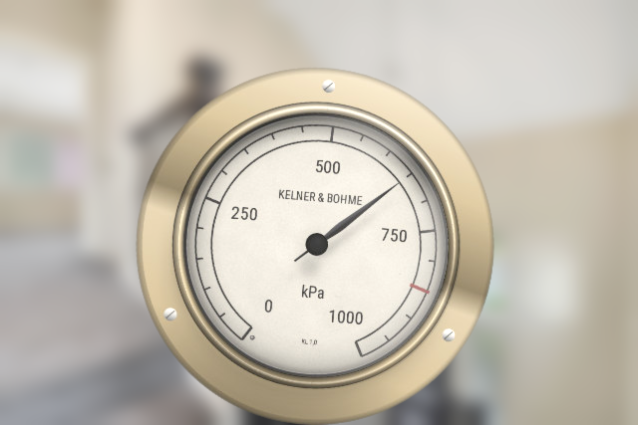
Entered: 650 kPa
